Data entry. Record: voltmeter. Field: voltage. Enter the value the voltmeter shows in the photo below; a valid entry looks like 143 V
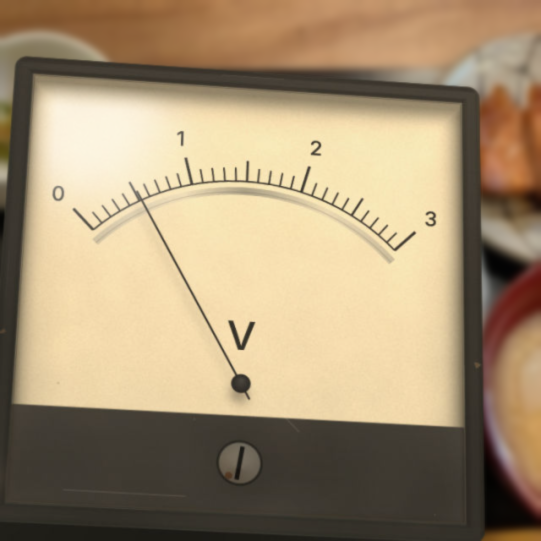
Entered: 0.5 V
